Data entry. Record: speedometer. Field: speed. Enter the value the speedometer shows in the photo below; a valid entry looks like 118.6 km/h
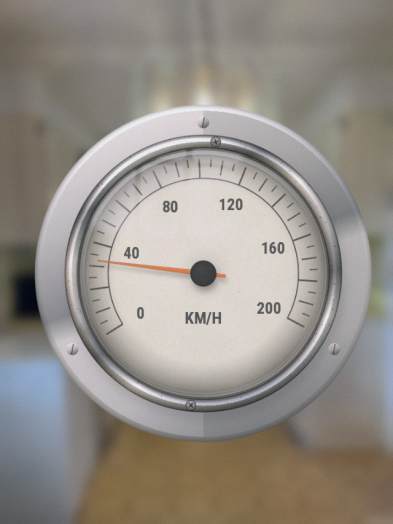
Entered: 32.5 km/h
